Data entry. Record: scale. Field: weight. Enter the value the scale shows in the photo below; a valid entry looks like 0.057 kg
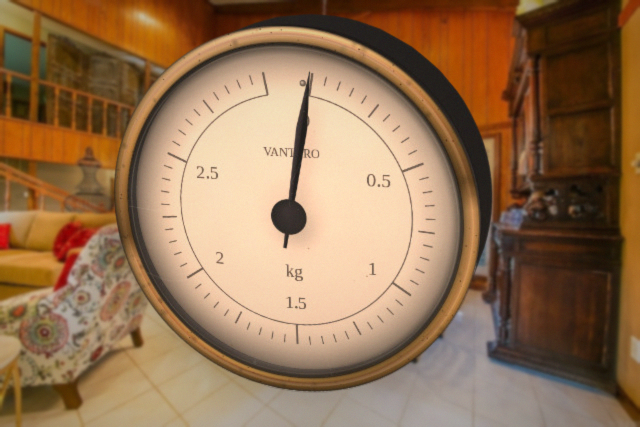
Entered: 0 kg
